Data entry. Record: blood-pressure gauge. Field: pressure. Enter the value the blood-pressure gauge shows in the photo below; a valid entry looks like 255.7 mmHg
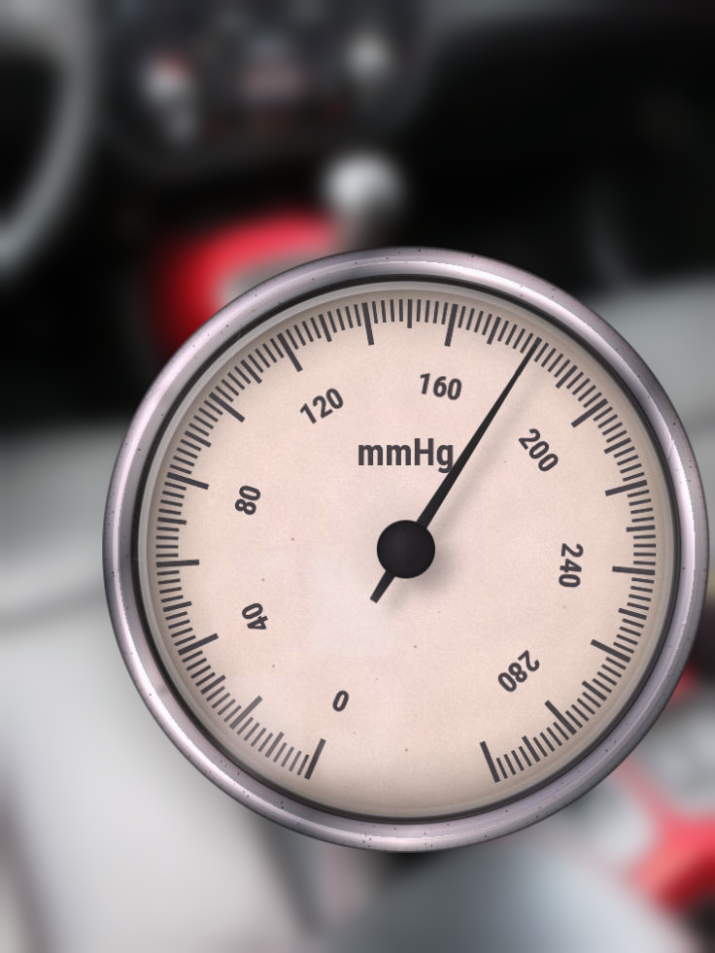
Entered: 180 mmHg
